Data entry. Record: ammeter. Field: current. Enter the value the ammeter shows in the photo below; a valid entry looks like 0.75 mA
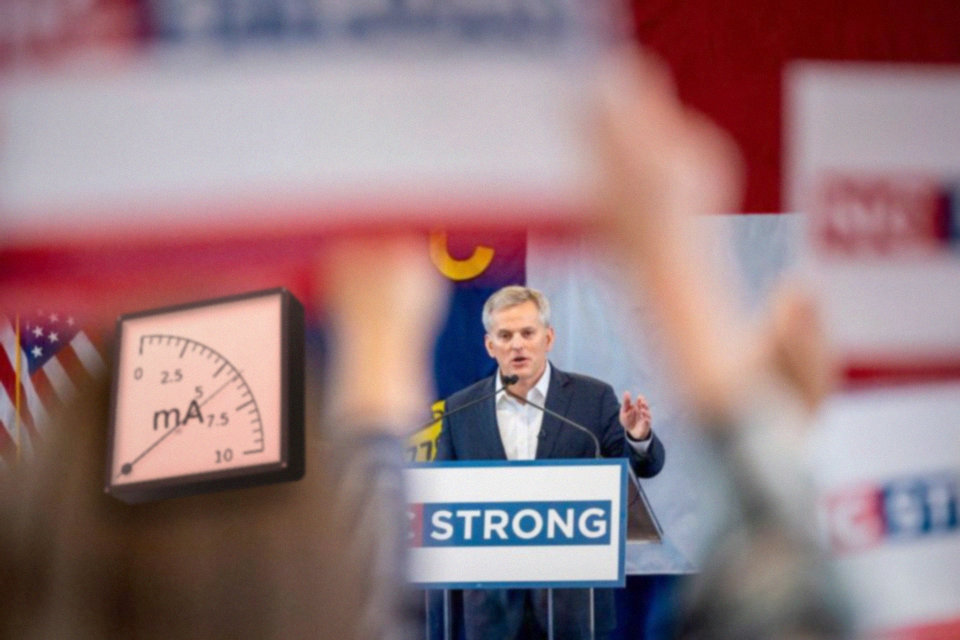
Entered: 6 mA
